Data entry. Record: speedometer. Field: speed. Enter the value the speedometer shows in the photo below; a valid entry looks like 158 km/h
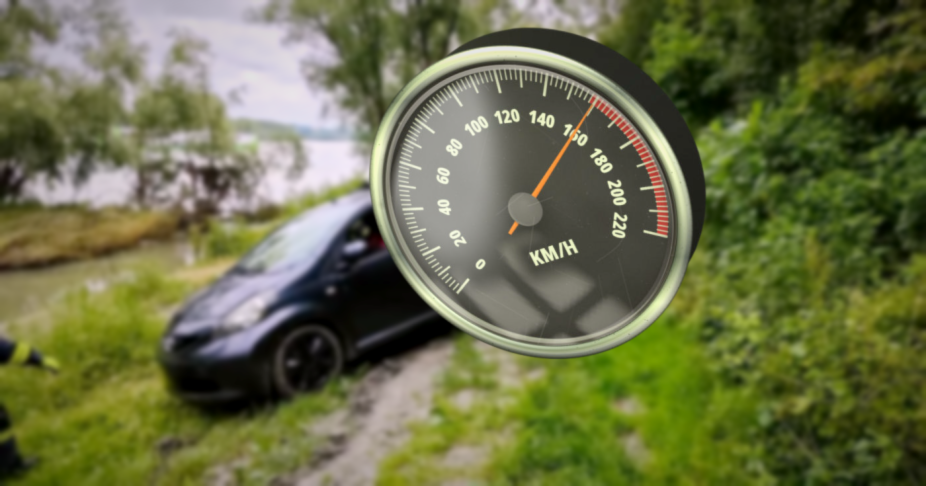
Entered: 160 km/h
